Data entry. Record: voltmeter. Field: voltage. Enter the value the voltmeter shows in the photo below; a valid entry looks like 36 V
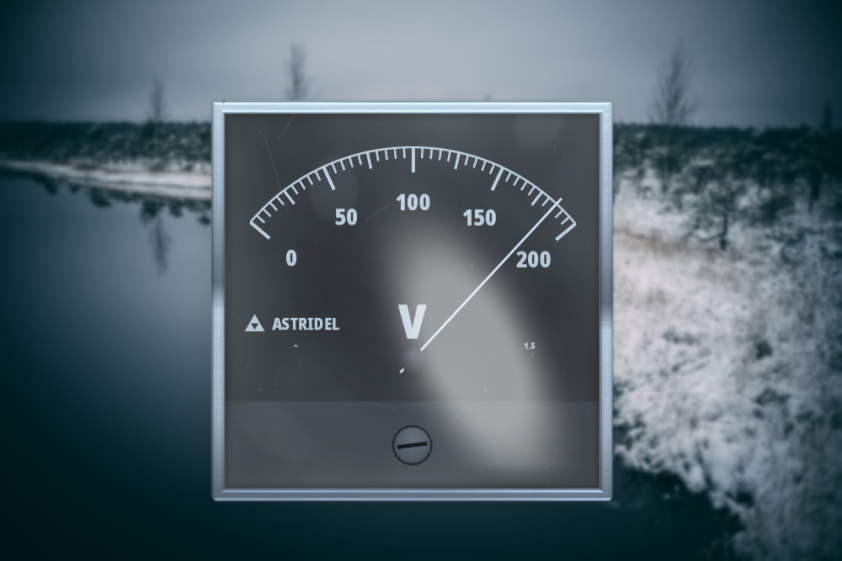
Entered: 185 V
